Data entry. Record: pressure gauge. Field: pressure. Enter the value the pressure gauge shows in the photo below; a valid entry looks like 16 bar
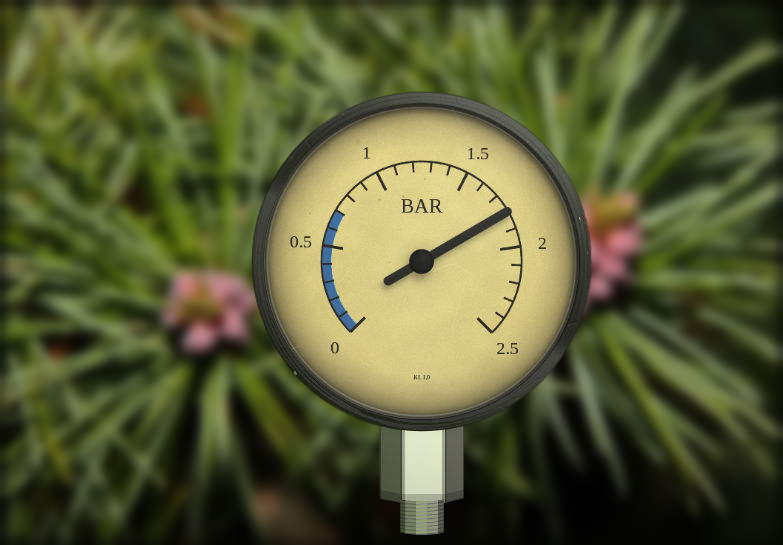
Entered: 1.8 bar
